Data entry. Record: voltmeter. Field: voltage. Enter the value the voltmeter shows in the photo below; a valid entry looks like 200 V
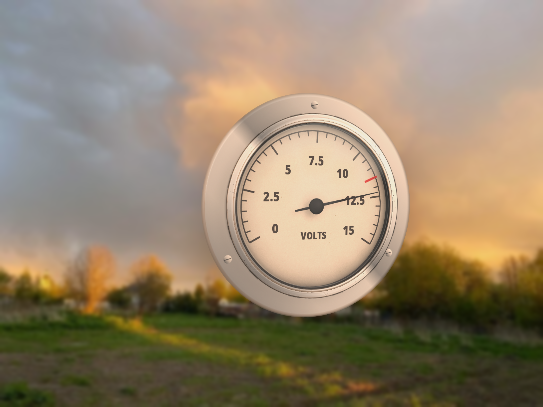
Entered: 12.25 V
